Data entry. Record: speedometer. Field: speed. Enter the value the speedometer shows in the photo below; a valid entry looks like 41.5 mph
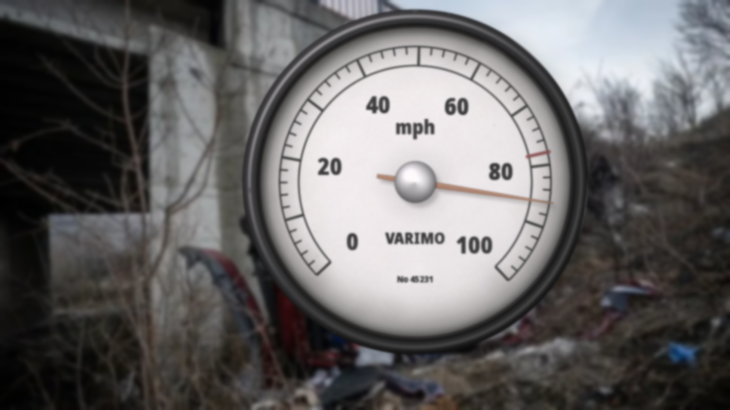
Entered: 86 mph
